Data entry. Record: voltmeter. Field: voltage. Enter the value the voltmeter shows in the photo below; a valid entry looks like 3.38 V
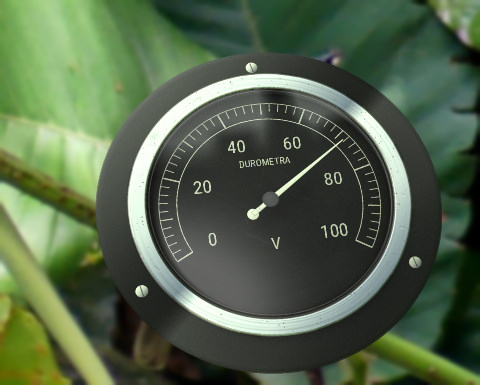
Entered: 72 V
